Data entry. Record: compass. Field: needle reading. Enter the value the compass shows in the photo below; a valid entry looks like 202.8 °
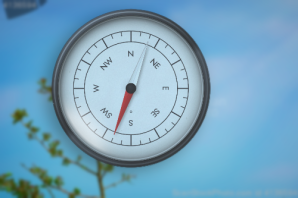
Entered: 200 °
